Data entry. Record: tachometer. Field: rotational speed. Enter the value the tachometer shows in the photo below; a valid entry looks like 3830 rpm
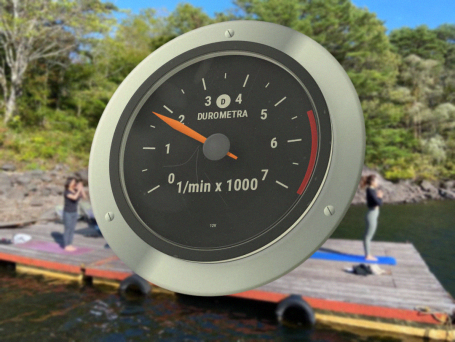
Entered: 1750 rpm
